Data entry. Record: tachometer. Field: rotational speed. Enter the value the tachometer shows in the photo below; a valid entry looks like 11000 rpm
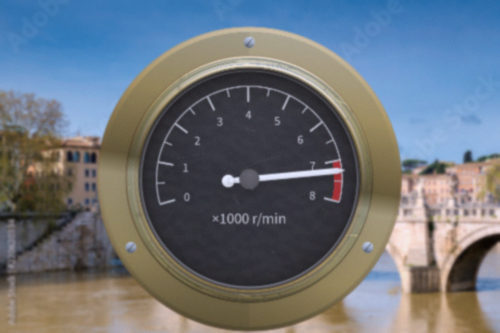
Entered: 7250 rpm
